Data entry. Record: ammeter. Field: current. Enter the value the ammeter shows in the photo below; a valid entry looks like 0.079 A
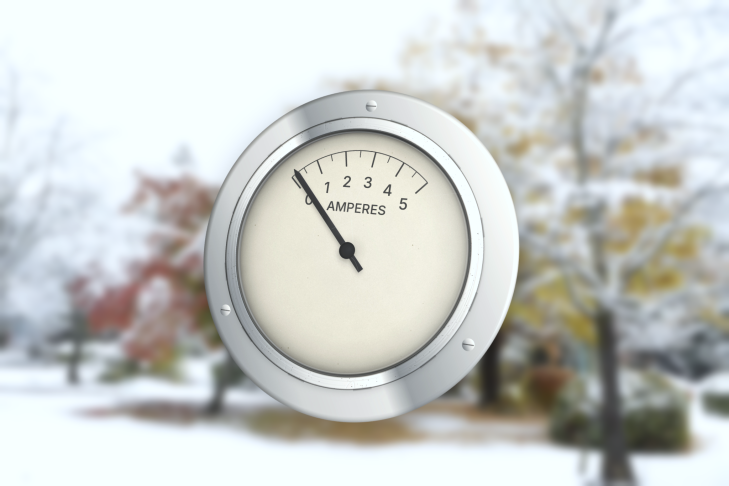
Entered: 0.25 A
